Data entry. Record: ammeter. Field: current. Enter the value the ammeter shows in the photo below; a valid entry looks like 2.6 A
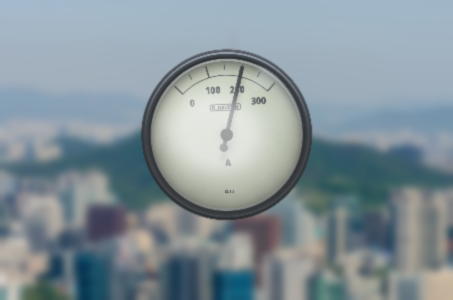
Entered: 200 A
